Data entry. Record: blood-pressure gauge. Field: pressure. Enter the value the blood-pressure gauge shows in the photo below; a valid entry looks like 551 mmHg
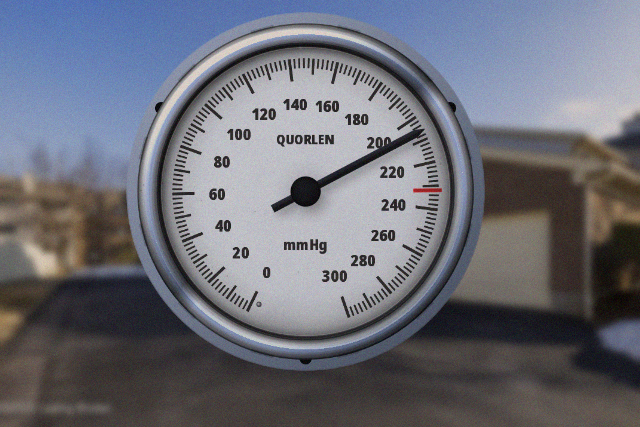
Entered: 206 mmHg
